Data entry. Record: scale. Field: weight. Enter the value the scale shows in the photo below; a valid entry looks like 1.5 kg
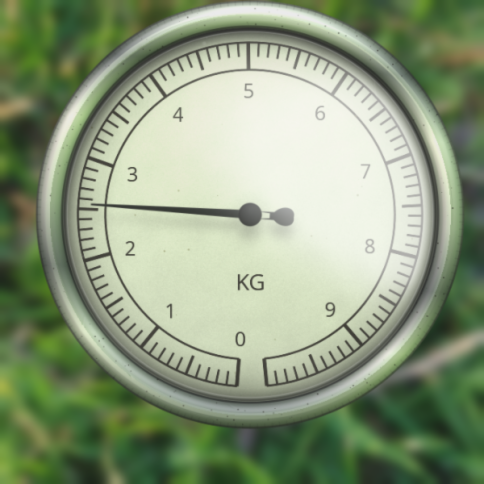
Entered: 2.55 kg
